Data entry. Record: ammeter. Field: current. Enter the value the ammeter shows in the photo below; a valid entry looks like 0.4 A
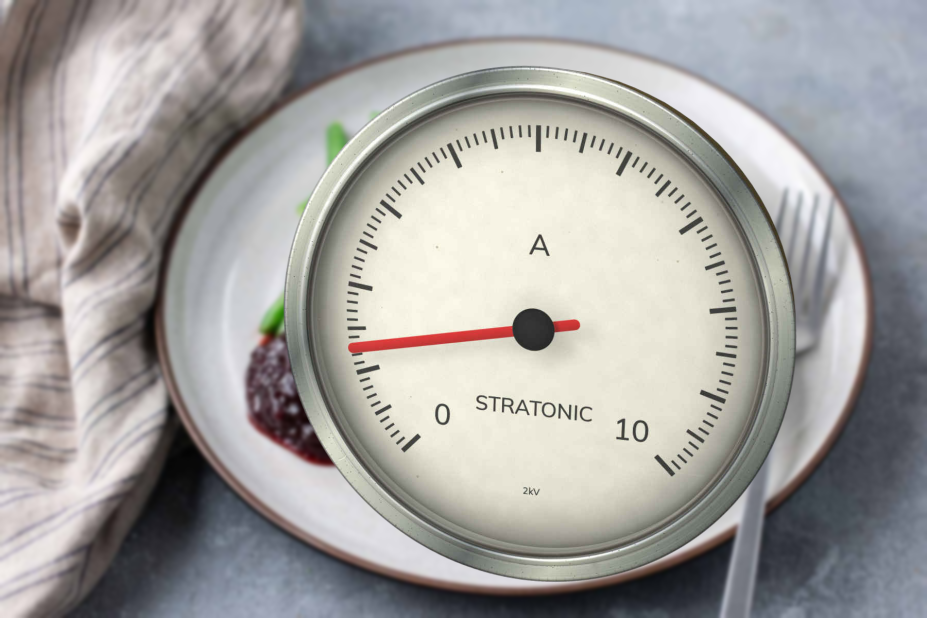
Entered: 1.3 A
